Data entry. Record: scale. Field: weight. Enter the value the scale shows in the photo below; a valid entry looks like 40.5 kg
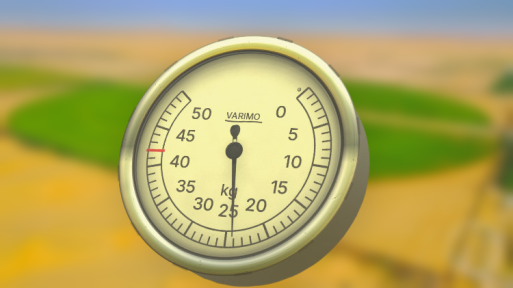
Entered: 24 kg
